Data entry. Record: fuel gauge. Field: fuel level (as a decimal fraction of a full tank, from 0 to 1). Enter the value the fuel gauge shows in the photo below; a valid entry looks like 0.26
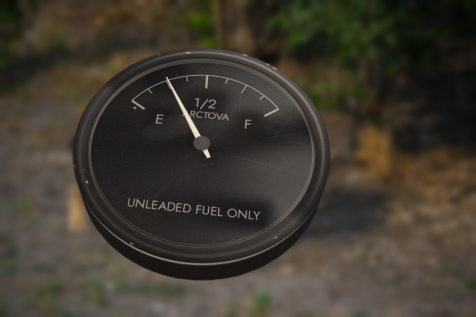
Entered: 0.25
